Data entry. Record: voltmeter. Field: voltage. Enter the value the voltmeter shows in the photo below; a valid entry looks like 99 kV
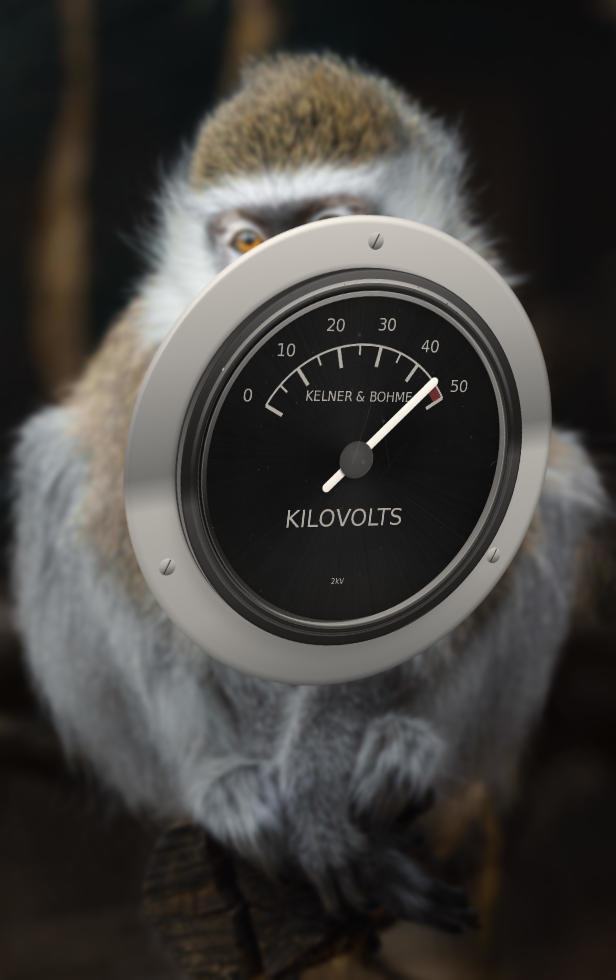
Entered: 45 kV
